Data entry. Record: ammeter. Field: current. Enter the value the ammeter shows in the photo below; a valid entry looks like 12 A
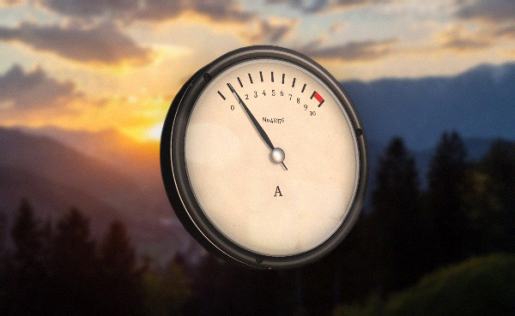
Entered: 1 A
